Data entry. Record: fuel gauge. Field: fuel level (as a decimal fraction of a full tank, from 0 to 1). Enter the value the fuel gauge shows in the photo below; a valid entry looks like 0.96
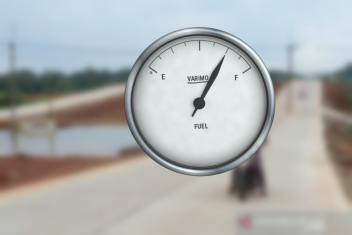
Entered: 0.75
